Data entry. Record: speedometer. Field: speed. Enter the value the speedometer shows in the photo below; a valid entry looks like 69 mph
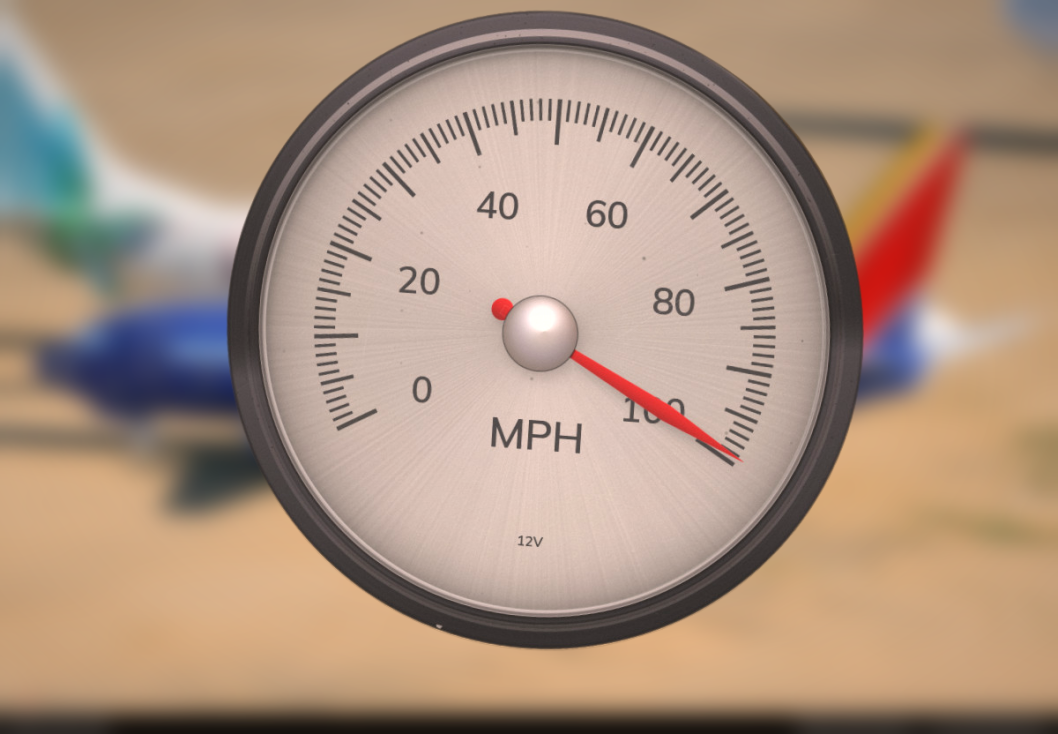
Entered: 99 mph
